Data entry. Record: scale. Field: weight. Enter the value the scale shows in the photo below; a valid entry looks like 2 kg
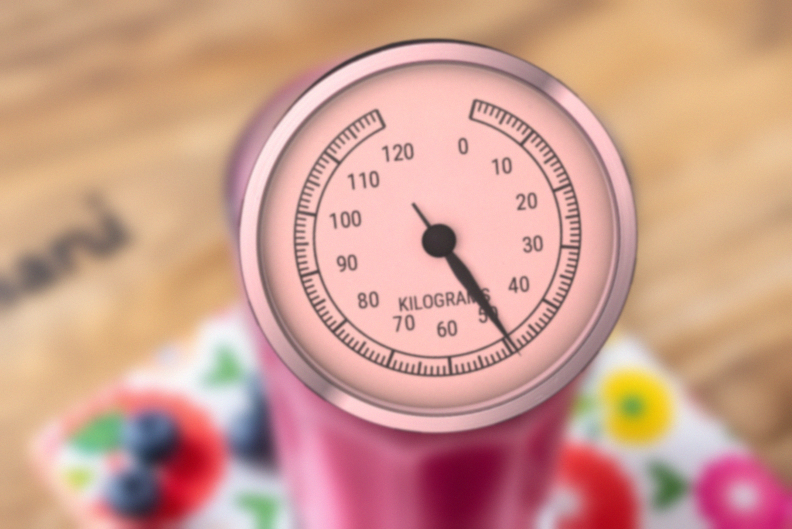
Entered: 49 kg
